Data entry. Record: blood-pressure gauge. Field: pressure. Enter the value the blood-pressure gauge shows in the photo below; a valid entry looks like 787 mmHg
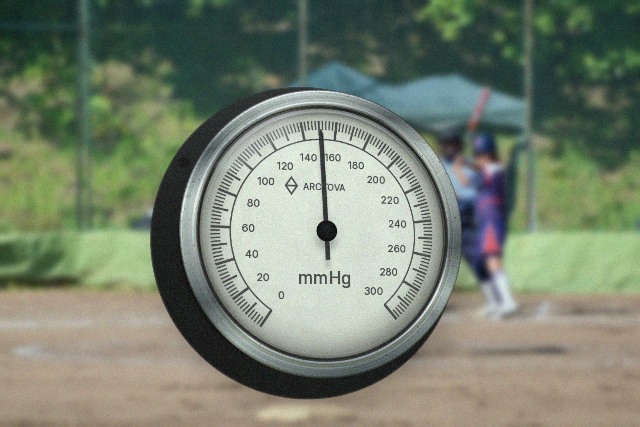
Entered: 150 mmHg
